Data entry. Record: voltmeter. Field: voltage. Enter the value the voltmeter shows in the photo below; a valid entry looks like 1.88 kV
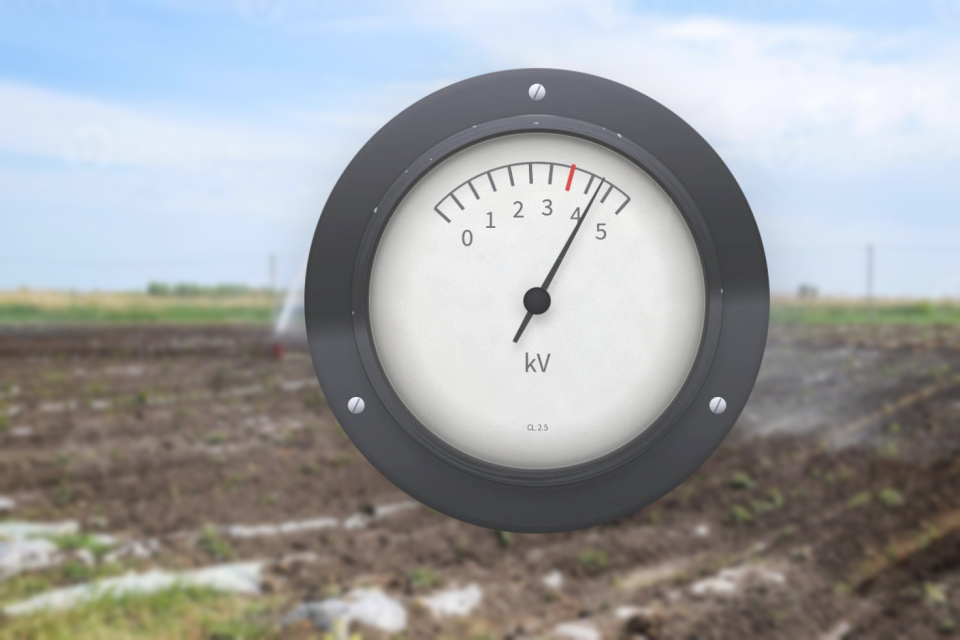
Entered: 4.25 kV
